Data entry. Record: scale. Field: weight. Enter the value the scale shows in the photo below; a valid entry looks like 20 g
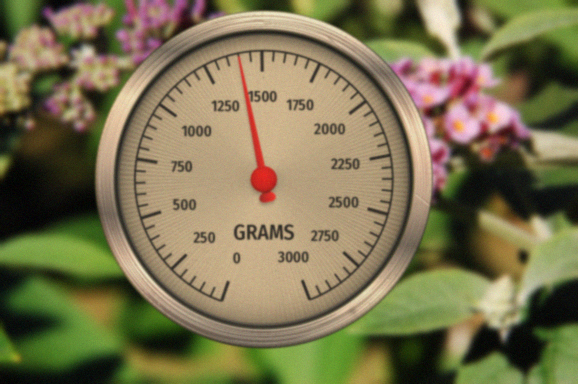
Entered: 1400 g
